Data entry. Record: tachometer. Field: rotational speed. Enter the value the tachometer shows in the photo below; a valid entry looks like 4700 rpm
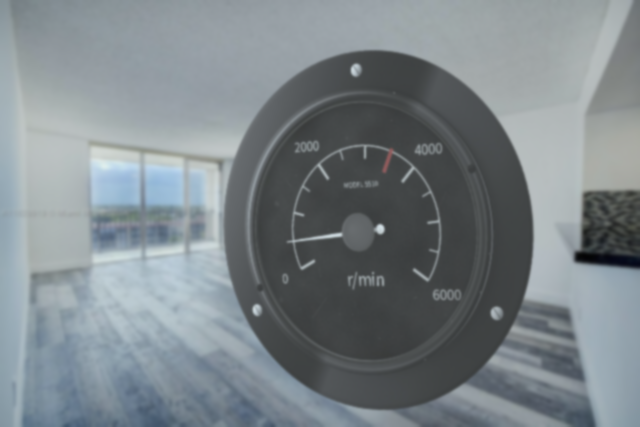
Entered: 500 rpm
